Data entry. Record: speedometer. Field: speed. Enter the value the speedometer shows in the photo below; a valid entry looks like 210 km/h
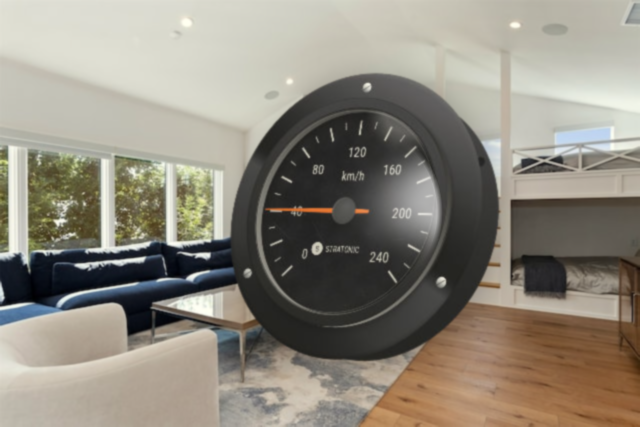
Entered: 40 km/h
